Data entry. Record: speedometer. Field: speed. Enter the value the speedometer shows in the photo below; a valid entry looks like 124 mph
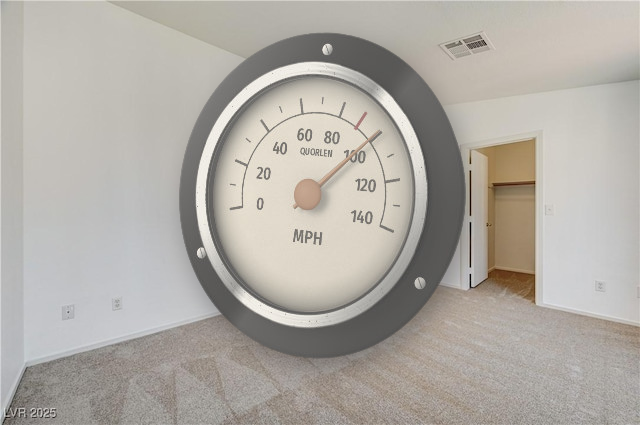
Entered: 100 mph
